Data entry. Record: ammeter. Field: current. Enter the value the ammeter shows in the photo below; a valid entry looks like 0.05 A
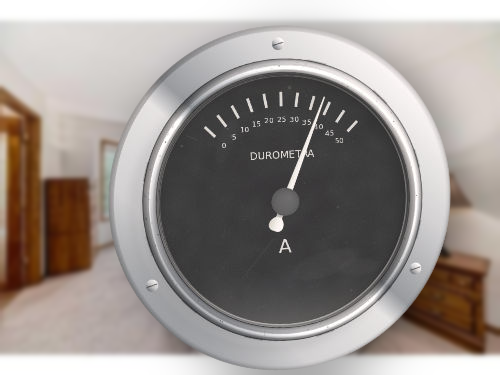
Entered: 37.5 A
